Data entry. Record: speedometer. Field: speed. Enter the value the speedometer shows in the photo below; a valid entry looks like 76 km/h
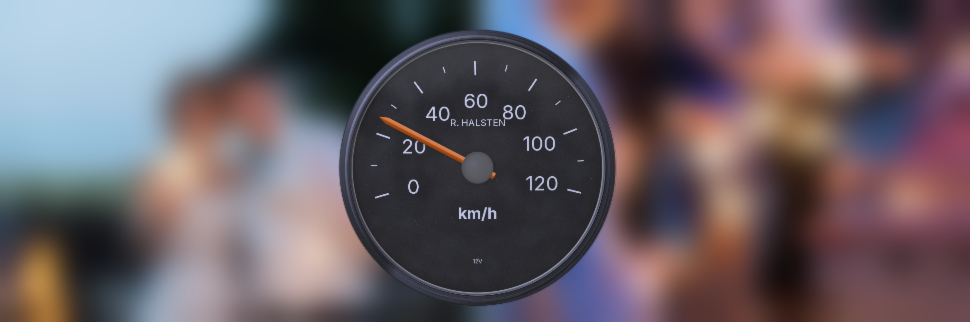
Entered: 25 km/h
